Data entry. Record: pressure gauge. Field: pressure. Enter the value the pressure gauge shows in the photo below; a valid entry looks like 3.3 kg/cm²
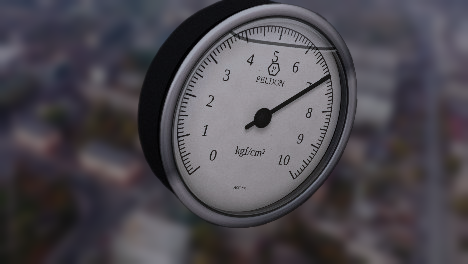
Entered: 7 kg/cm²
